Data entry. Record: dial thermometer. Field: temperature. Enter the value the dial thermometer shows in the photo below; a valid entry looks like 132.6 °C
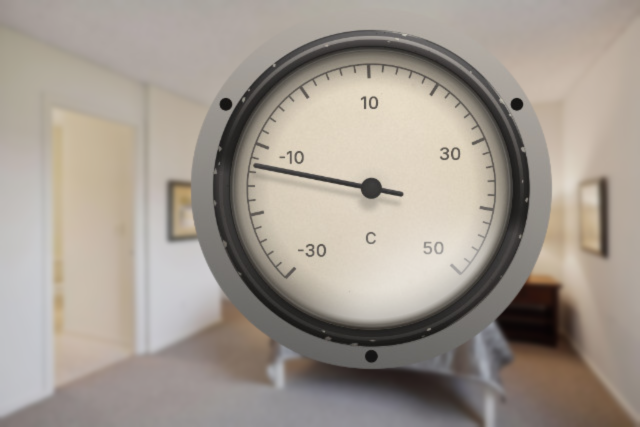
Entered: -13 °C
